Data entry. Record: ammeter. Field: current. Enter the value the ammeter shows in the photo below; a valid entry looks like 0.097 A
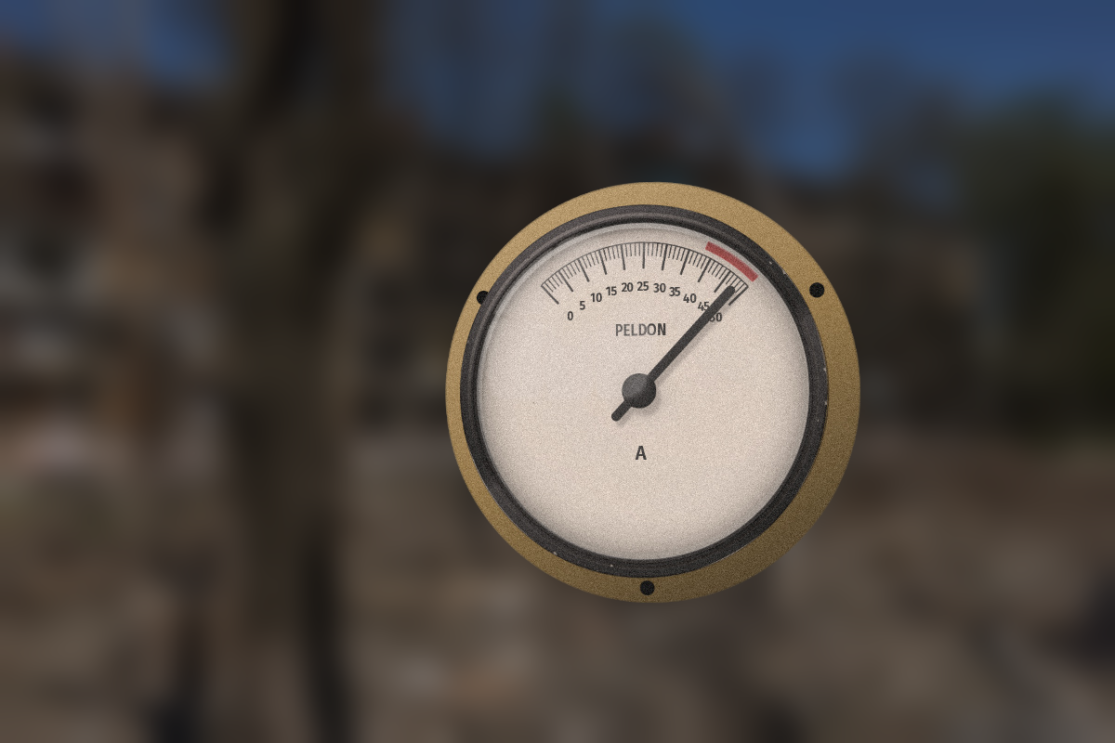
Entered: 48 A
